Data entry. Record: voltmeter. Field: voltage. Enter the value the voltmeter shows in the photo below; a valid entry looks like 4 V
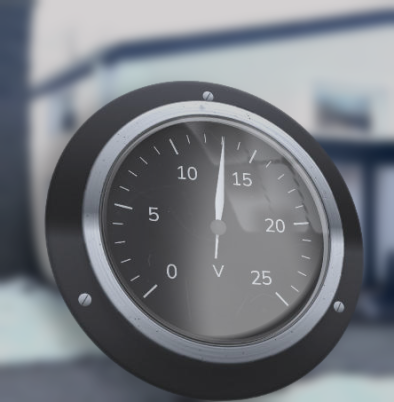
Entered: 13 V
